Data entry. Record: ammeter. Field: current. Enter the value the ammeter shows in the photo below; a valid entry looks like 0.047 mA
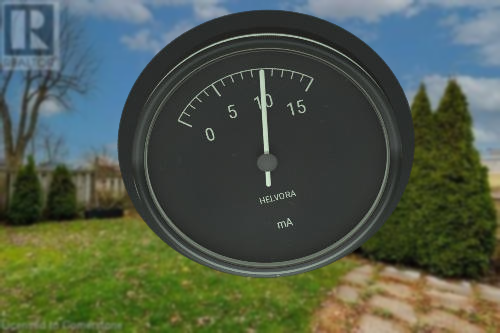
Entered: 10 mA
